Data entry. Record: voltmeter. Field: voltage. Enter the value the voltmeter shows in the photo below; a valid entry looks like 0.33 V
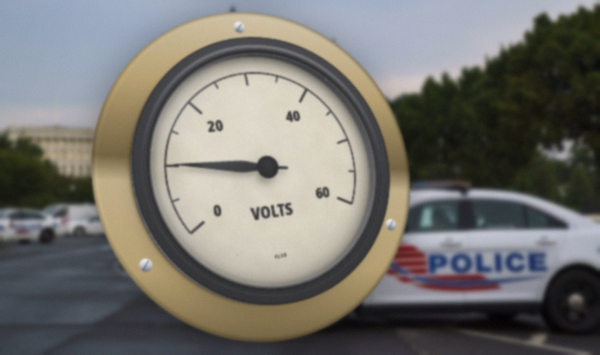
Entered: 10 V
